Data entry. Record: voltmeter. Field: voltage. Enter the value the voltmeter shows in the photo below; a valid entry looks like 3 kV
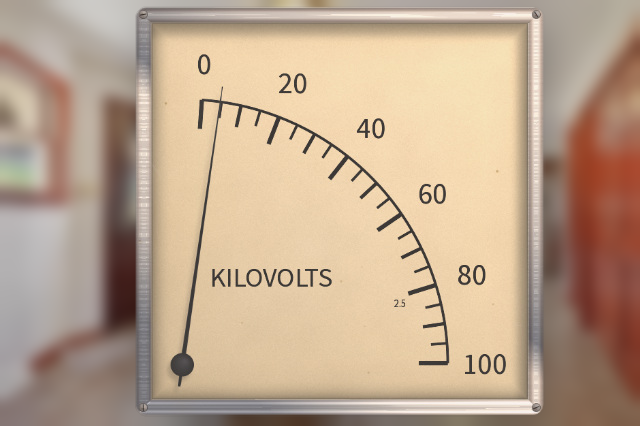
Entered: 5 kV
